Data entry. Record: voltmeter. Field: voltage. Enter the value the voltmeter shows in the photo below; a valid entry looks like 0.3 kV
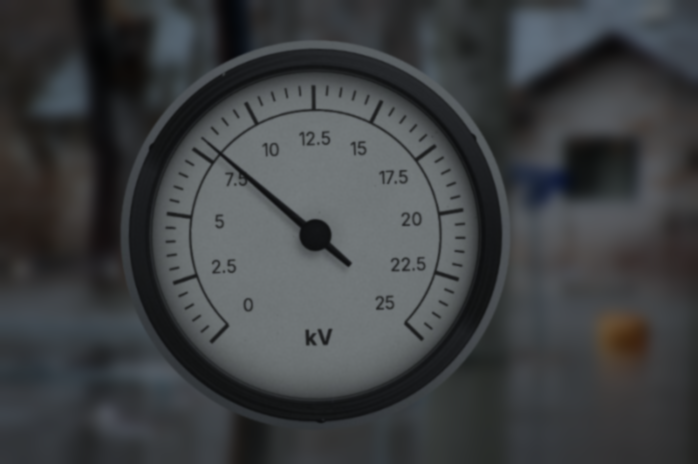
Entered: 8 kV
